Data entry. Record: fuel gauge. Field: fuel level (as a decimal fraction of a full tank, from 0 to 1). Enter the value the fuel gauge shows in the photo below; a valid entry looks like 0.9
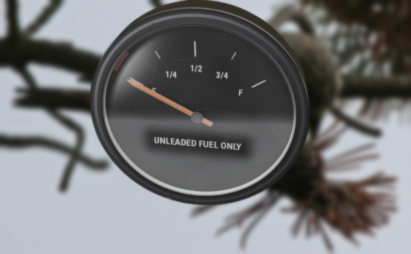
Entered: 0
